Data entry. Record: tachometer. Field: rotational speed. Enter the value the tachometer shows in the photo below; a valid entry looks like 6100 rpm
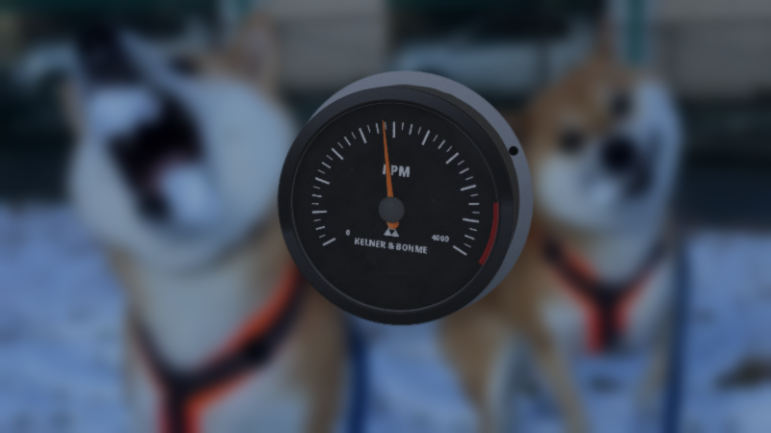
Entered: 1900 rpm
